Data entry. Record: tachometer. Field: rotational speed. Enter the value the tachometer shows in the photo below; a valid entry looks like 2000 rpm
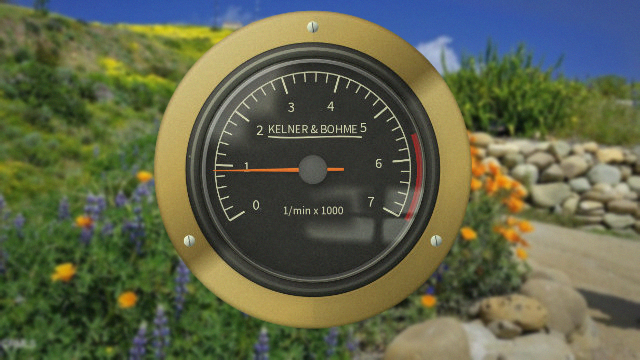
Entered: 900 rpm
